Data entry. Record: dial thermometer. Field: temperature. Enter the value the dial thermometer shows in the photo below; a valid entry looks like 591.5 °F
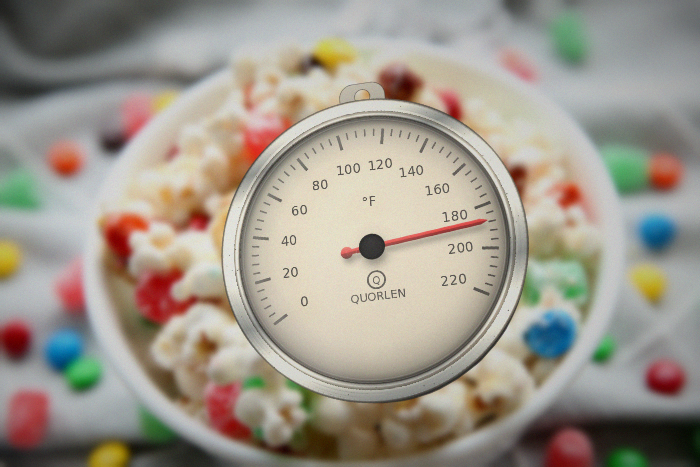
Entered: 188 °F
